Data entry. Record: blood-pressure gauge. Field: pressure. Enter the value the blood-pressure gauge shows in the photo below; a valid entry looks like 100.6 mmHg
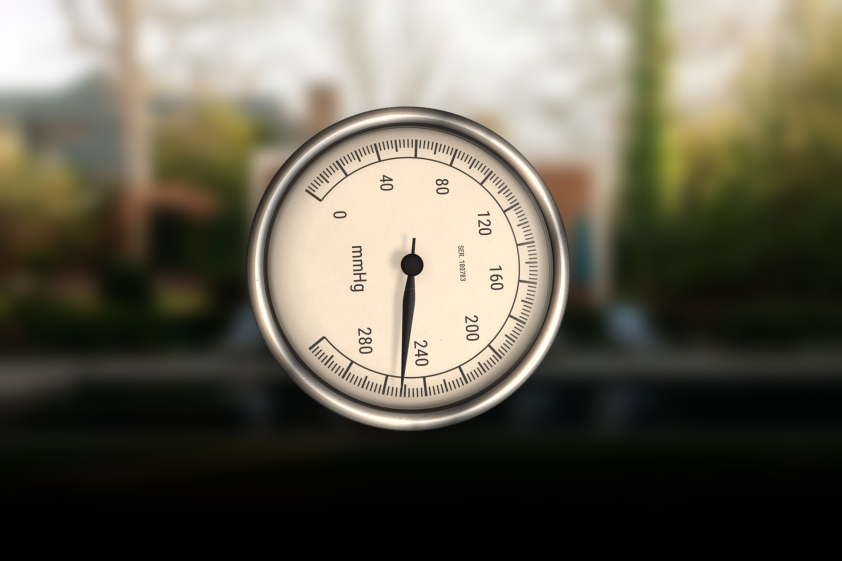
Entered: 252 mmHg
